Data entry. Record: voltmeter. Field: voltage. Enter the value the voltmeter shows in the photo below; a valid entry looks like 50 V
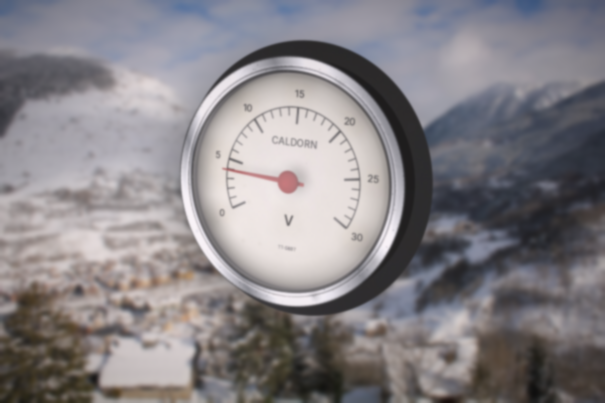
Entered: 4 V
